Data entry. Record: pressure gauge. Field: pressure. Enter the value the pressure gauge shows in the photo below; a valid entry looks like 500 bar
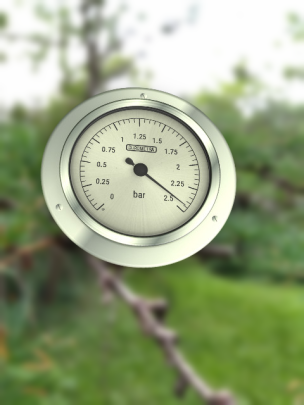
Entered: 2.45 bar
